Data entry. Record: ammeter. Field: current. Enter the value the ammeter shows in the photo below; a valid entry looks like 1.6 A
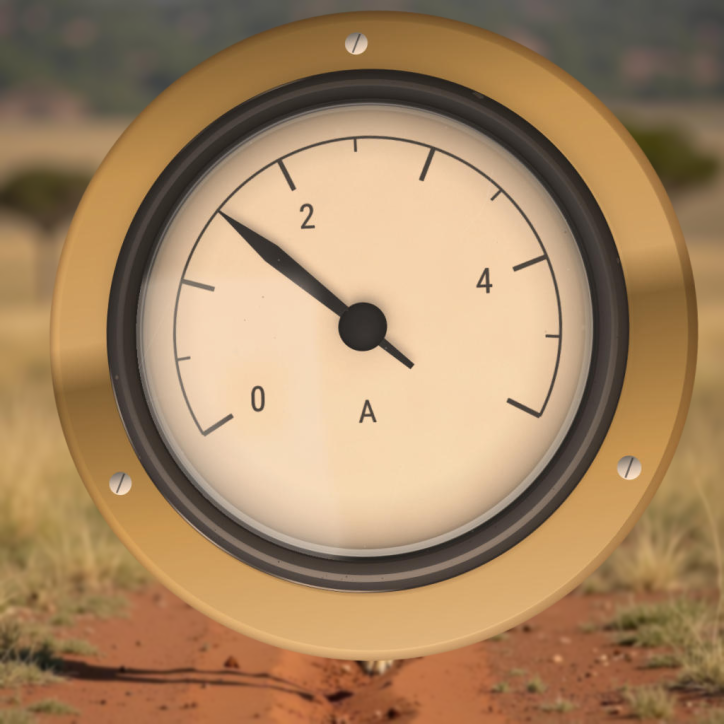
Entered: 1.5 A
